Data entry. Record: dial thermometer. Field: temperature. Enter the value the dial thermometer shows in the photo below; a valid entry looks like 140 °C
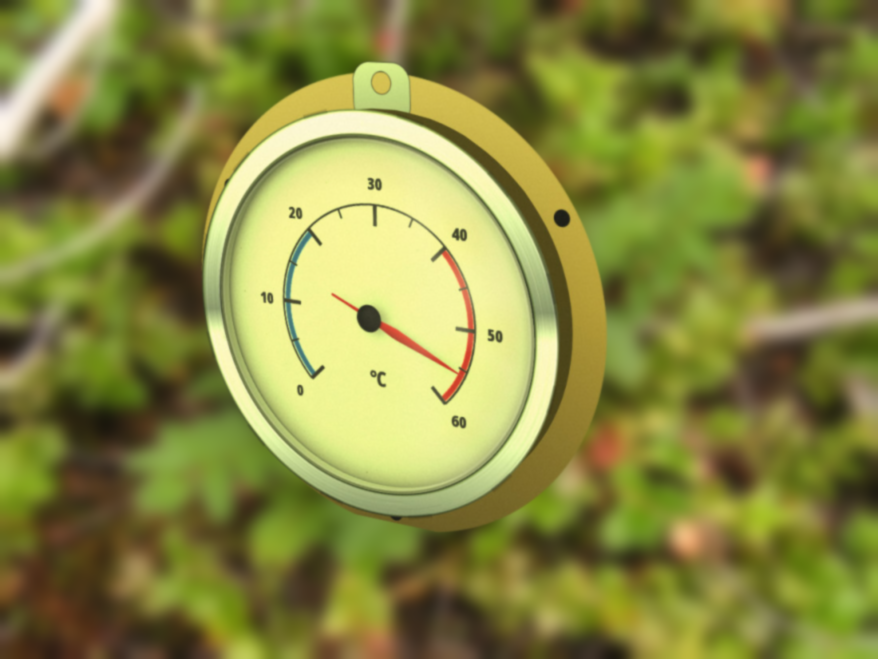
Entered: 55 °C
